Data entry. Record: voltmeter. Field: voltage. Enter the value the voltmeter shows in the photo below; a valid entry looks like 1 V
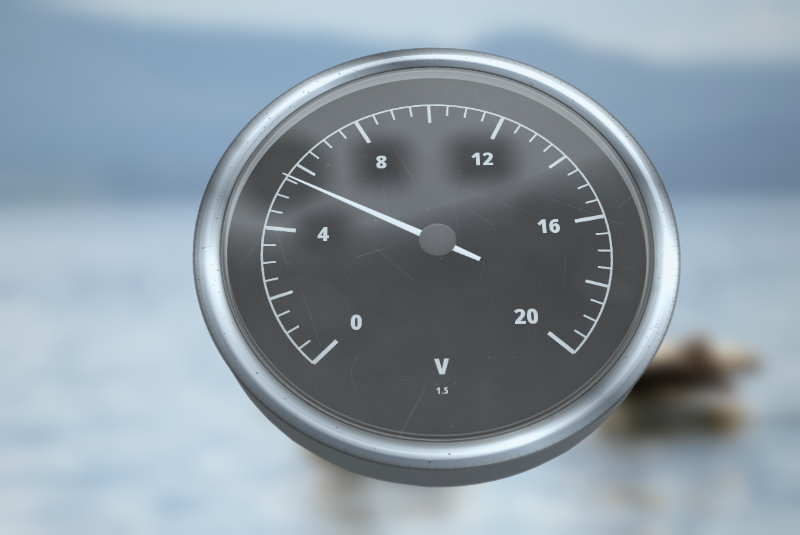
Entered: 5.5 V
